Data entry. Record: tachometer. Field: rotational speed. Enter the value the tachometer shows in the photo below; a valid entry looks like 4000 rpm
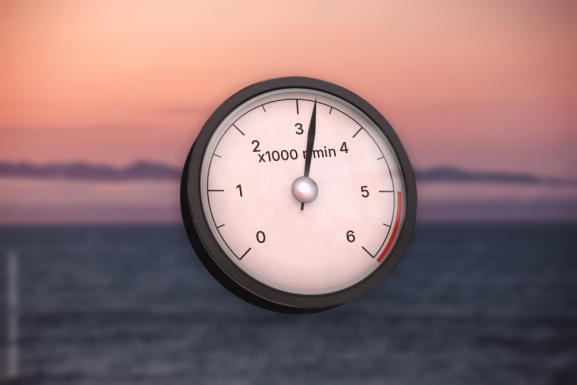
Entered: 3250 rpm
